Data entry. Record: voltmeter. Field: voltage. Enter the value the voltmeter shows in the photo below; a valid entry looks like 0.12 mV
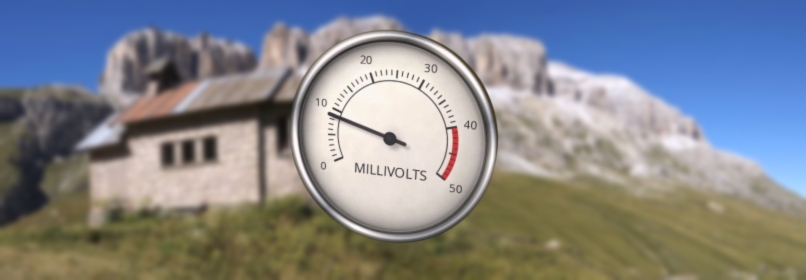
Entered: 9 mV
